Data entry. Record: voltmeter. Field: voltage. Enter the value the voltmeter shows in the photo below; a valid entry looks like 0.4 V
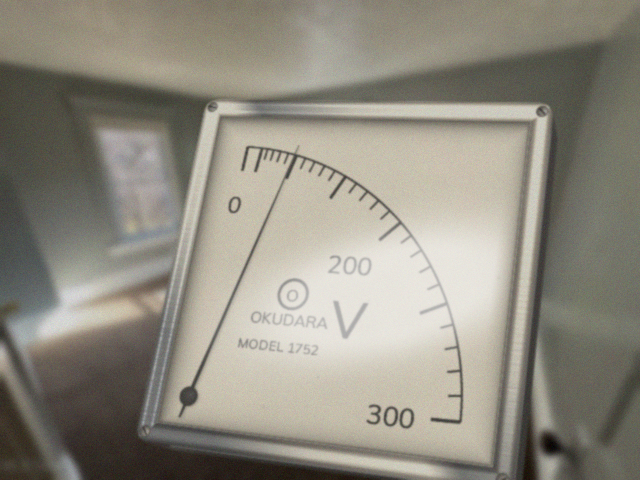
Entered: 100 V
